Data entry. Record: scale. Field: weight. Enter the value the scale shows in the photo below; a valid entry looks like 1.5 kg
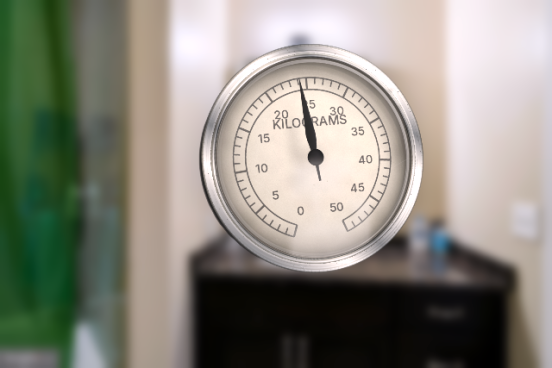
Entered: 24 kg
